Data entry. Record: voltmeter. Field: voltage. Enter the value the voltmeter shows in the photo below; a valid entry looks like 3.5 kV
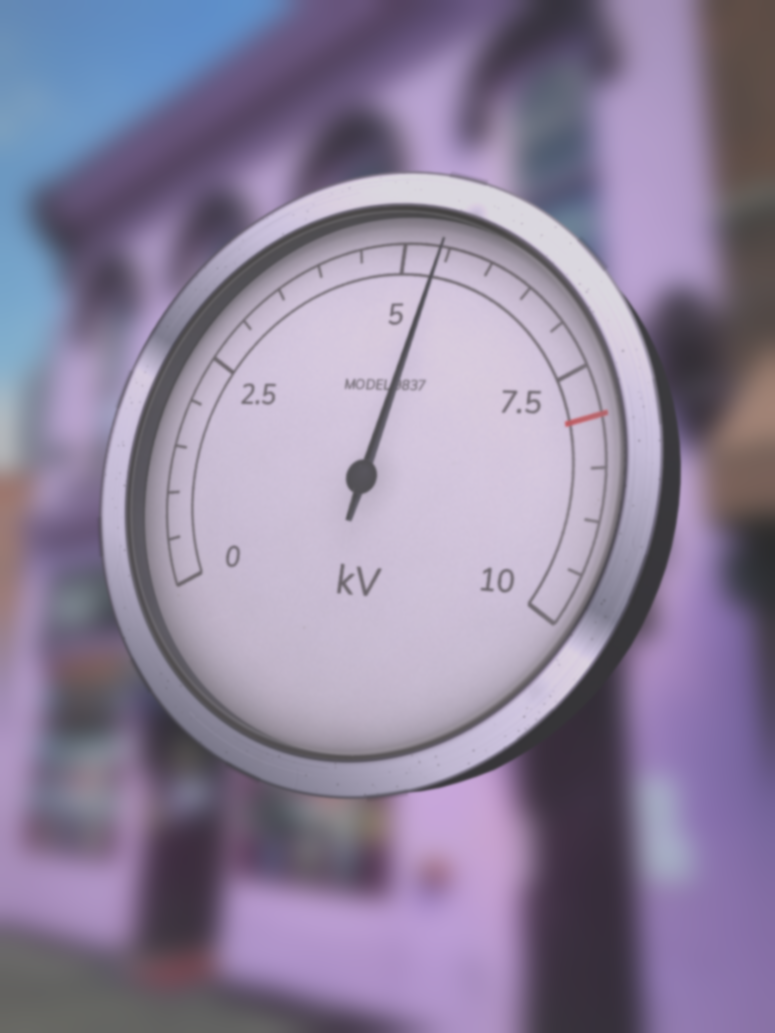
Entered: 5.5 kV
